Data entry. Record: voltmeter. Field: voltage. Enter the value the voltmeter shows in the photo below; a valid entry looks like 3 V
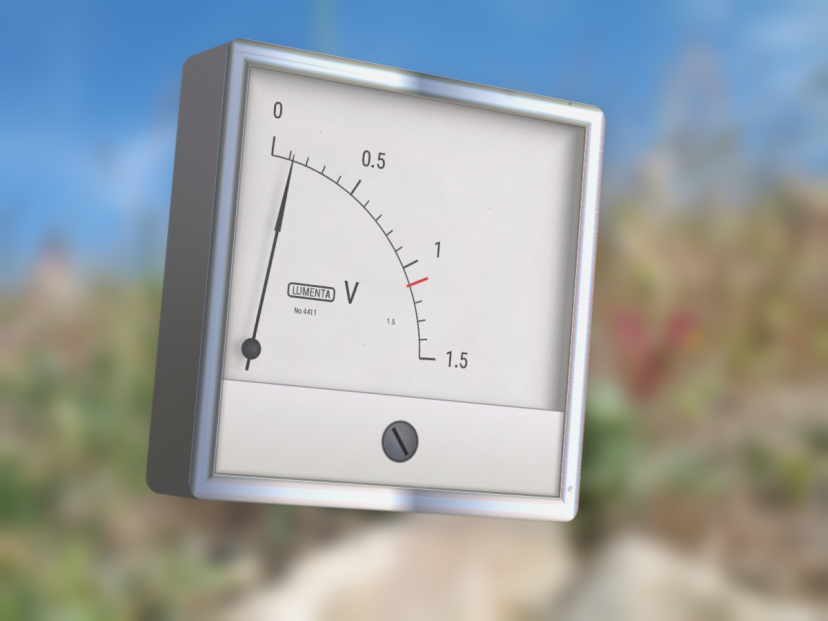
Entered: 0.1 V
